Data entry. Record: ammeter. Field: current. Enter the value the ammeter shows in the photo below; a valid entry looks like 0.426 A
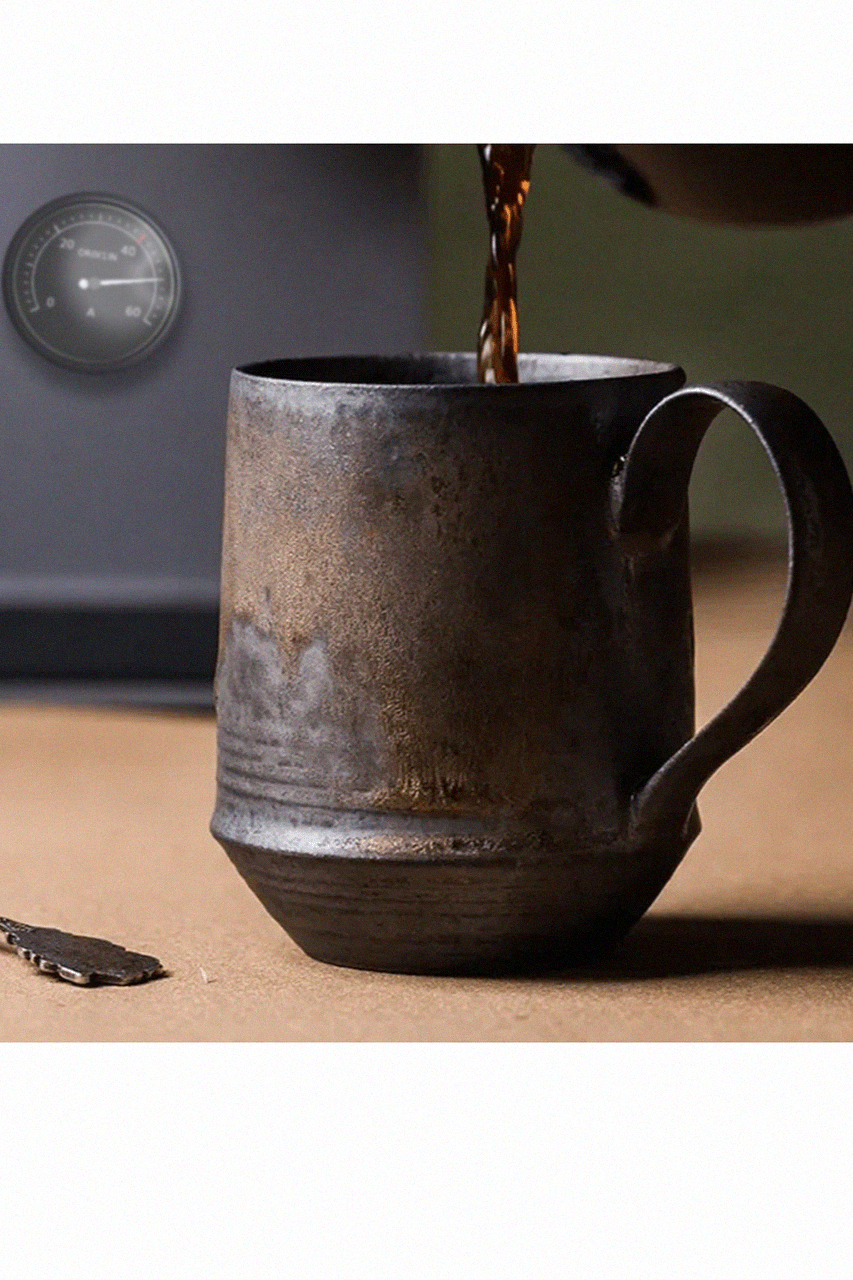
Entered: 50 A
